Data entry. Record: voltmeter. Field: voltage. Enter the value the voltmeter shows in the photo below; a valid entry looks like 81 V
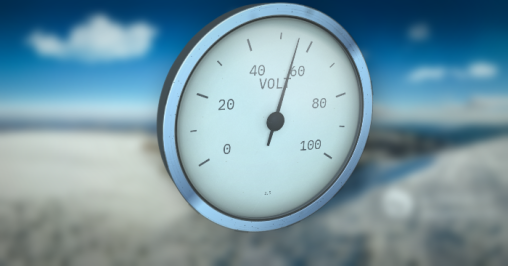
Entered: 55 V
